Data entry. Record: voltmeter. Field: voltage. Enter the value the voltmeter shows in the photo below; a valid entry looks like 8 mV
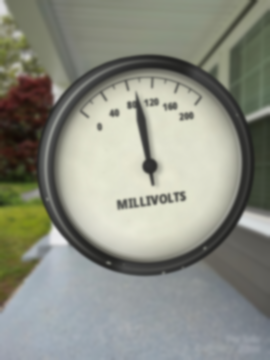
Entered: 90 mV
